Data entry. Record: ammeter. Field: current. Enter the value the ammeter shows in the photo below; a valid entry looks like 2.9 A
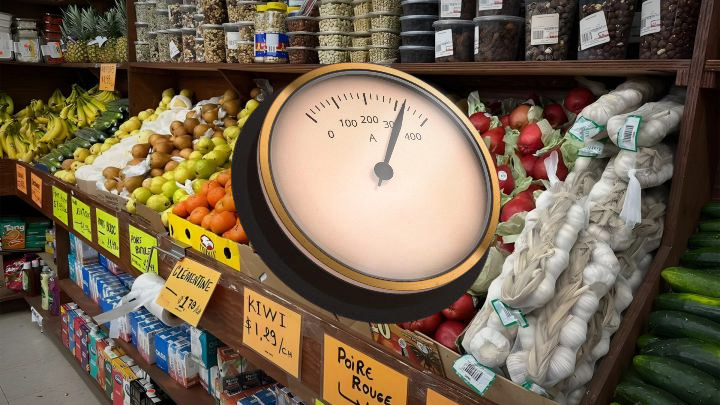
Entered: 320 A
